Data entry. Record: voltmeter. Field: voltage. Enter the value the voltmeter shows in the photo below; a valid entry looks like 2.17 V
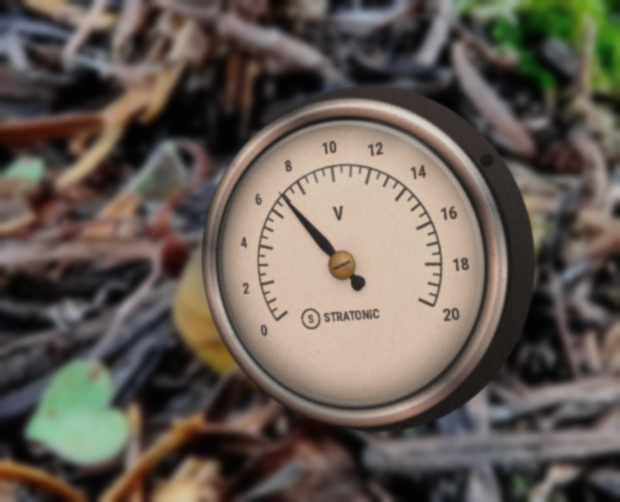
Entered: 7 V
